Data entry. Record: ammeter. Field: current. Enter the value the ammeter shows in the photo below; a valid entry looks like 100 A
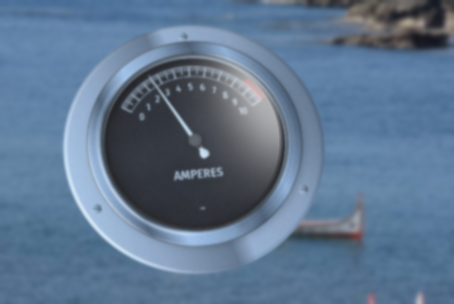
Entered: 2.5 A
